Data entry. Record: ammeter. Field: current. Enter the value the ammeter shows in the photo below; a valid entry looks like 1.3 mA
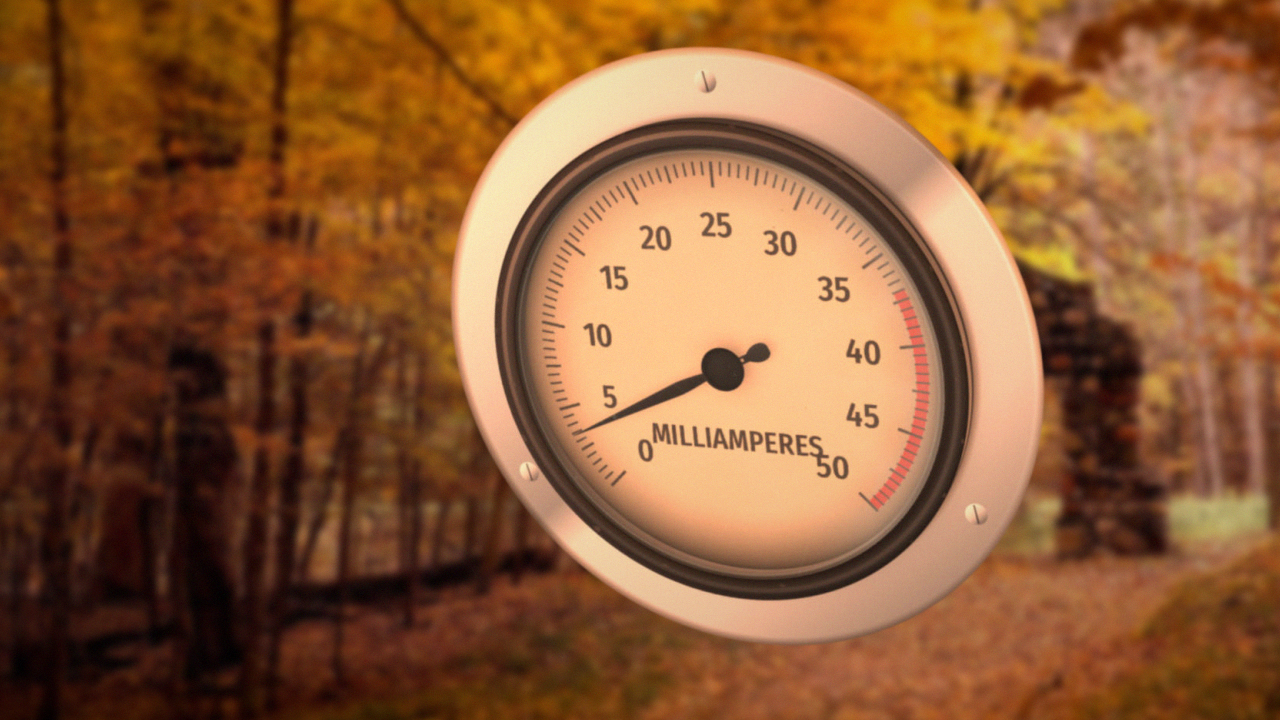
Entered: 3.5 mA
